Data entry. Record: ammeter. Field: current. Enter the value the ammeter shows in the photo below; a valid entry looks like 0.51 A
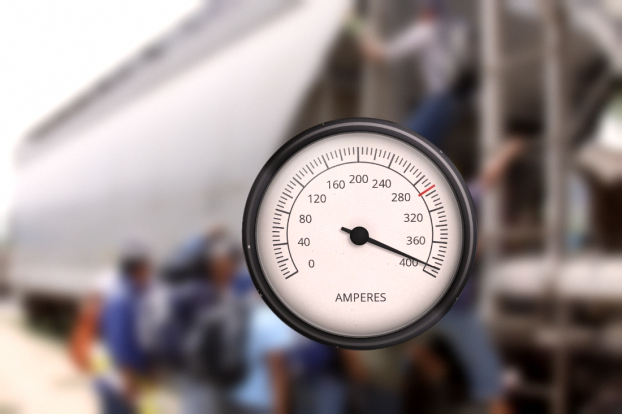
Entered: 390 A
